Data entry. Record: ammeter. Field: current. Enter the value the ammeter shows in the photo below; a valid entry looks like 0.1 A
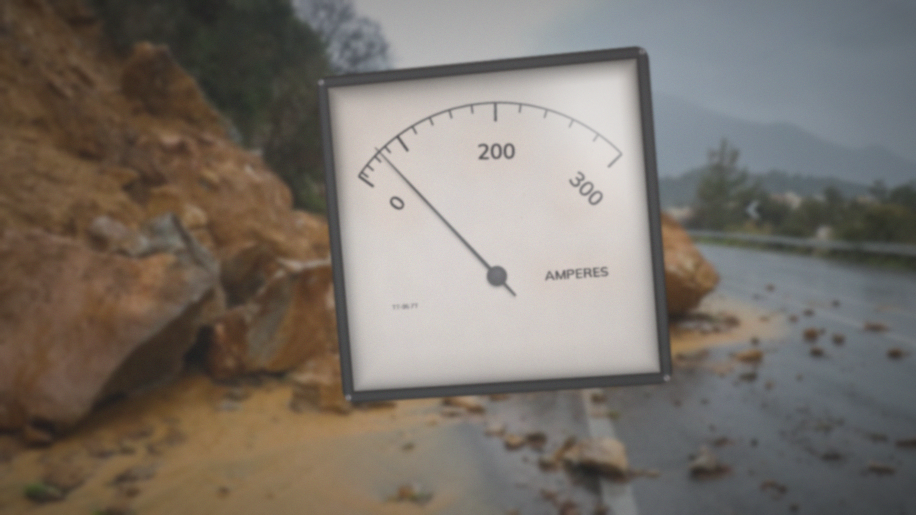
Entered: 70 A
